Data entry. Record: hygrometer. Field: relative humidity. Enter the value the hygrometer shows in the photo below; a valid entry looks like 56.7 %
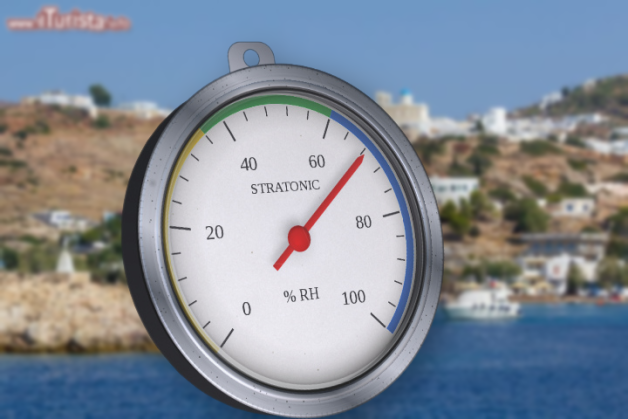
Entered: 68 %
